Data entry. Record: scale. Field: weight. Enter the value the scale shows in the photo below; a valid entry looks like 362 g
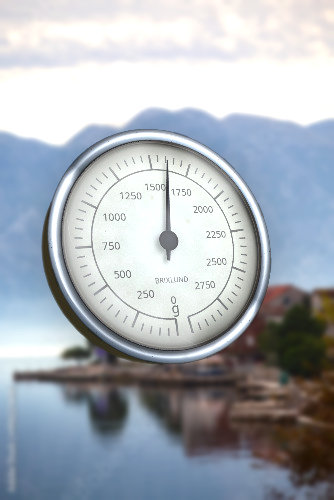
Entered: 1600 g
